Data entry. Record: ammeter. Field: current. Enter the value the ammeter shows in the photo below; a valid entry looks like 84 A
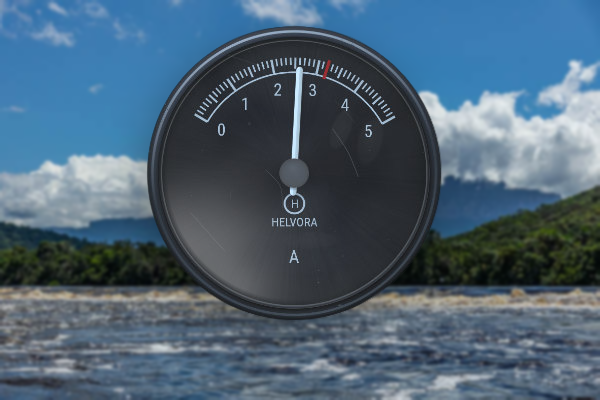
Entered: 2.6 A
